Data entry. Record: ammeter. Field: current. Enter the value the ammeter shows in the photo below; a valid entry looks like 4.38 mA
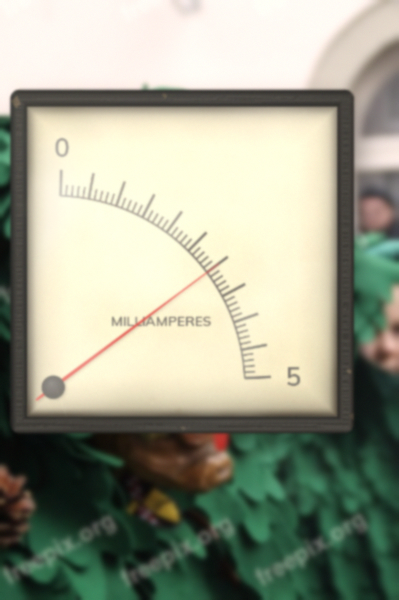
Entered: 3 mA
